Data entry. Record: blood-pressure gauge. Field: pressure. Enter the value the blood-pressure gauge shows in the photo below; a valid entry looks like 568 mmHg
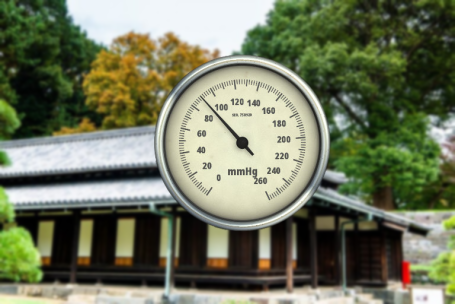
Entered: 90 mmHg
